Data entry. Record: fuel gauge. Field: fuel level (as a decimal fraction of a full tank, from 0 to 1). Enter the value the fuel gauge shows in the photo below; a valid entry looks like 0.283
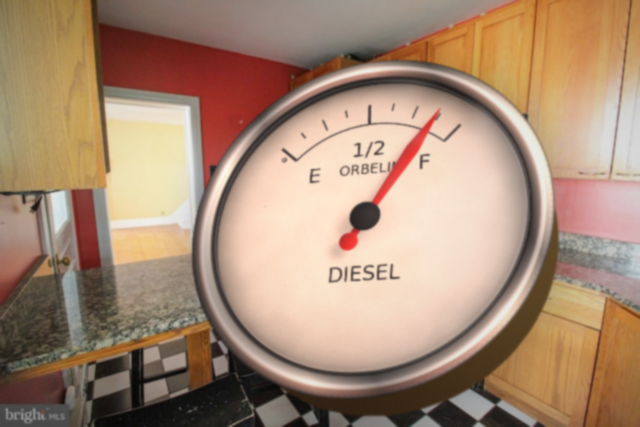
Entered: 0.875
